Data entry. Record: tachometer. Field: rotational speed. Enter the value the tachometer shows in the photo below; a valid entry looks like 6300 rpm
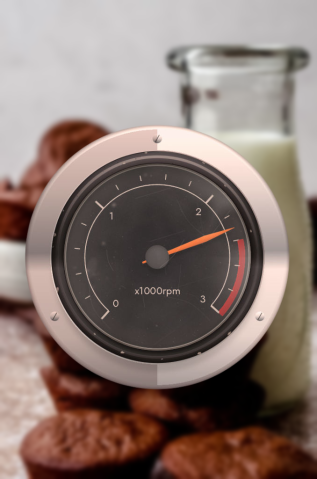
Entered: 2300 rpm
